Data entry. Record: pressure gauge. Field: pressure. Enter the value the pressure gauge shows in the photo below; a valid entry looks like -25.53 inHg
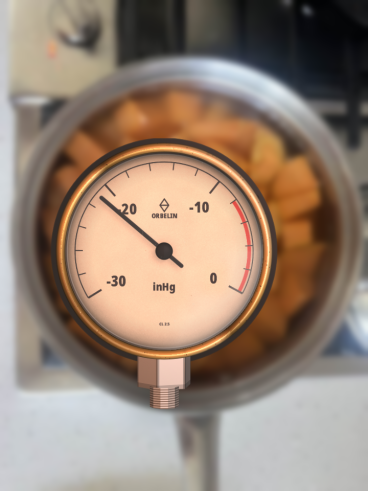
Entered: -21 inHg
